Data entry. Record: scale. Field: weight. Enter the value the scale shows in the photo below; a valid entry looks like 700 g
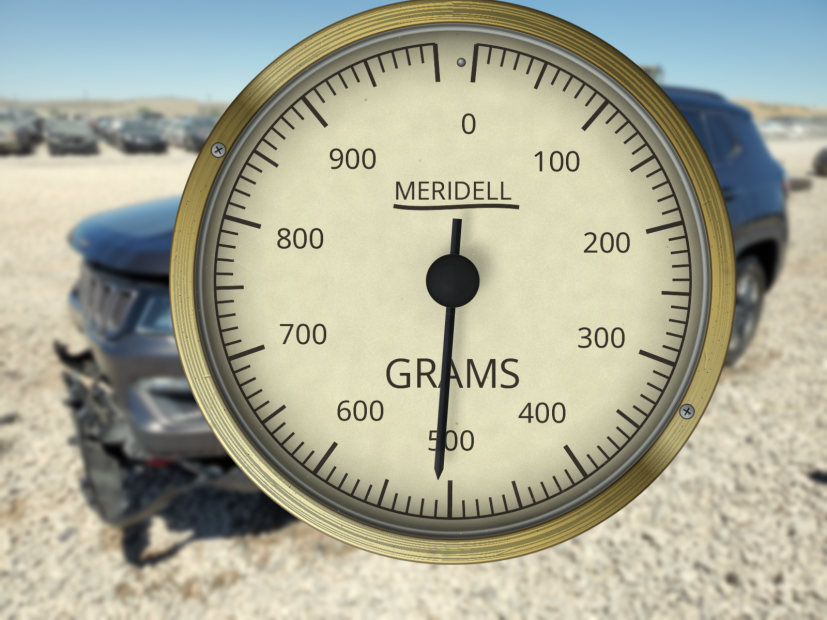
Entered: 510 g
